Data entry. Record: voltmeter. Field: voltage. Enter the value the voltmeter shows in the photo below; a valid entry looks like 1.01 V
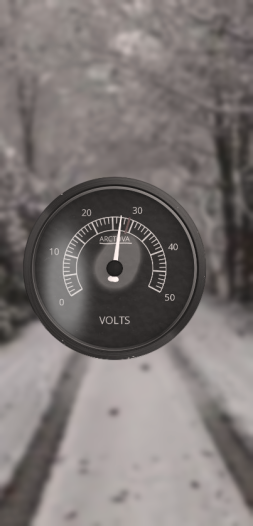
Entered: 27 V
